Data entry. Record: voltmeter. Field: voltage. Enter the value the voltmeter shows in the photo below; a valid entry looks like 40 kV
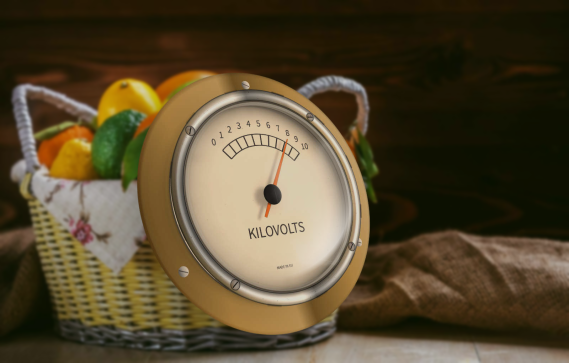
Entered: 8 kV
